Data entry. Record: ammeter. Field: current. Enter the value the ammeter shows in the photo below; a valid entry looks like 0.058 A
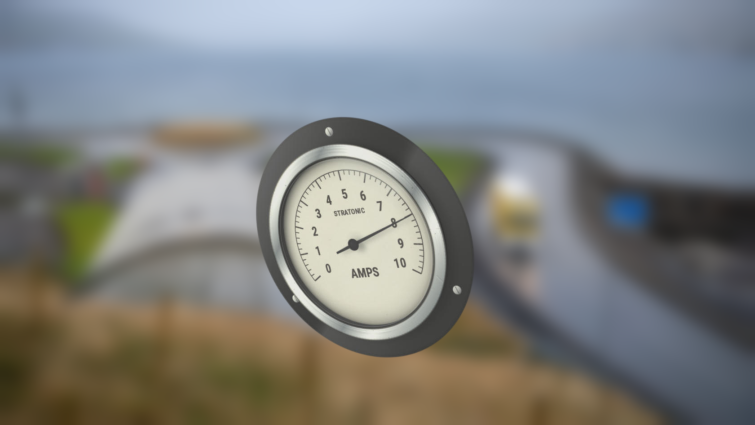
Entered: 8 A
